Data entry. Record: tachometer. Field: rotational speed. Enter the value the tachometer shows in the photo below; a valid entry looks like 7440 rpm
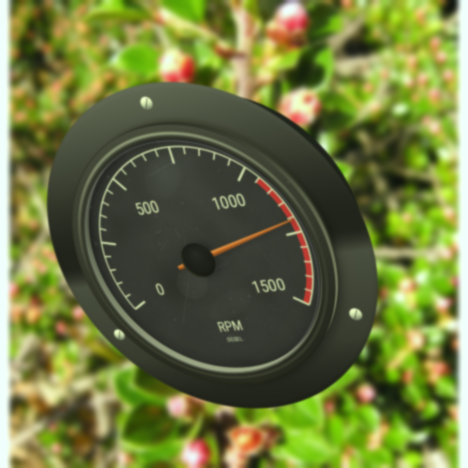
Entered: 1200 rpm
